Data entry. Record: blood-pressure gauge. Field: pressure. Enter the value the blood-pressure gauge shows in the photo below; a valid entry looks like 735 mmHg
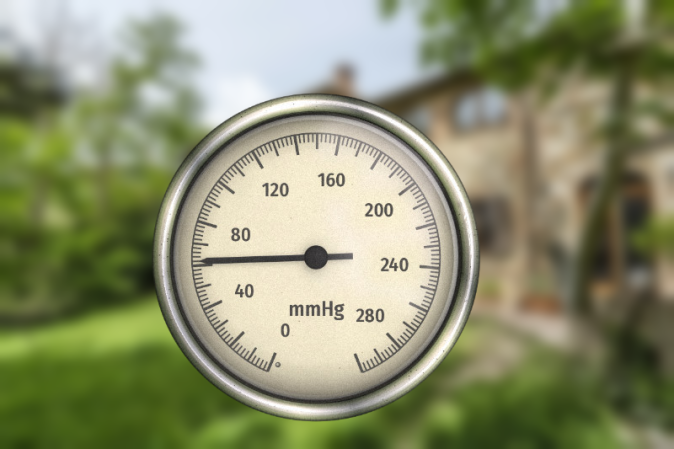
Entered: 62 mmHg
